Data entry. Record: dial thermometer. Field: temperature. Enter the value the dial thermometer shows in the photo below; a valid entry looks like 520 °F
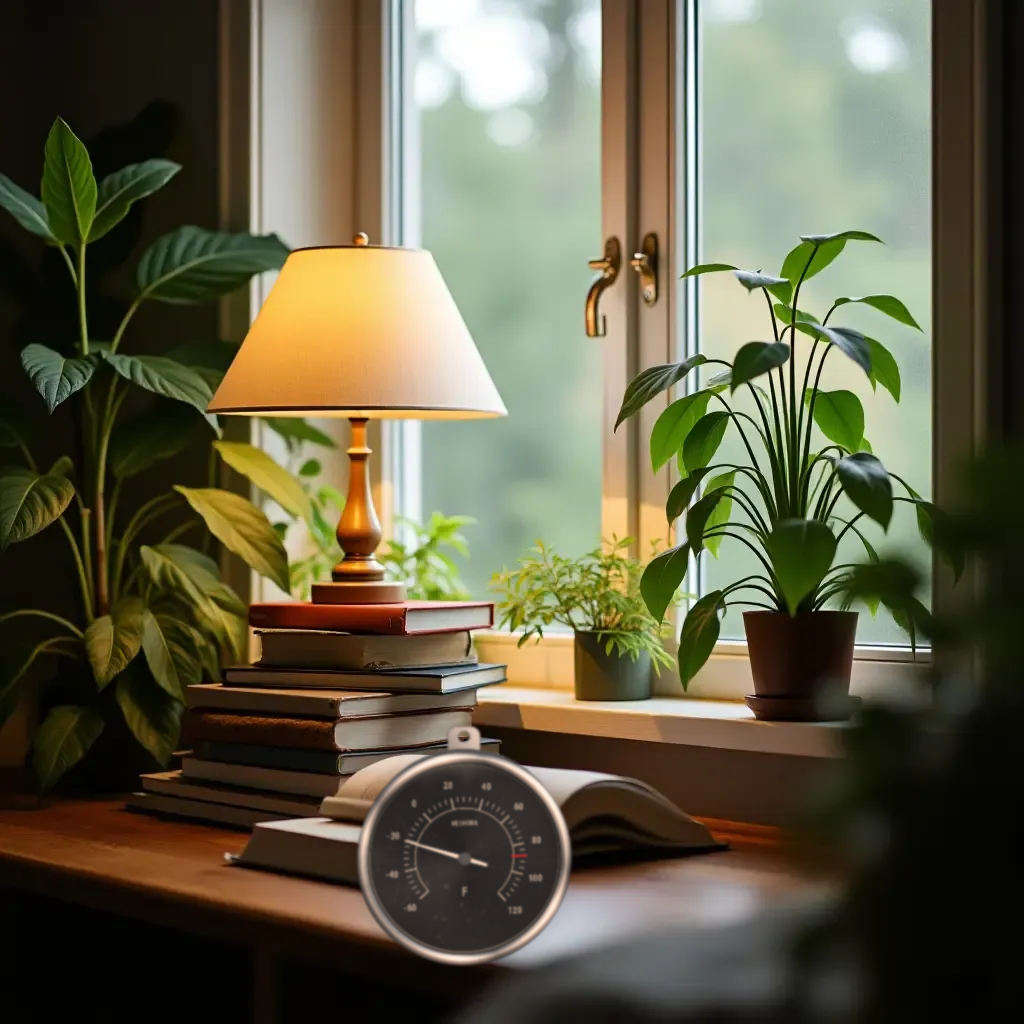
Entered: -20 °F
